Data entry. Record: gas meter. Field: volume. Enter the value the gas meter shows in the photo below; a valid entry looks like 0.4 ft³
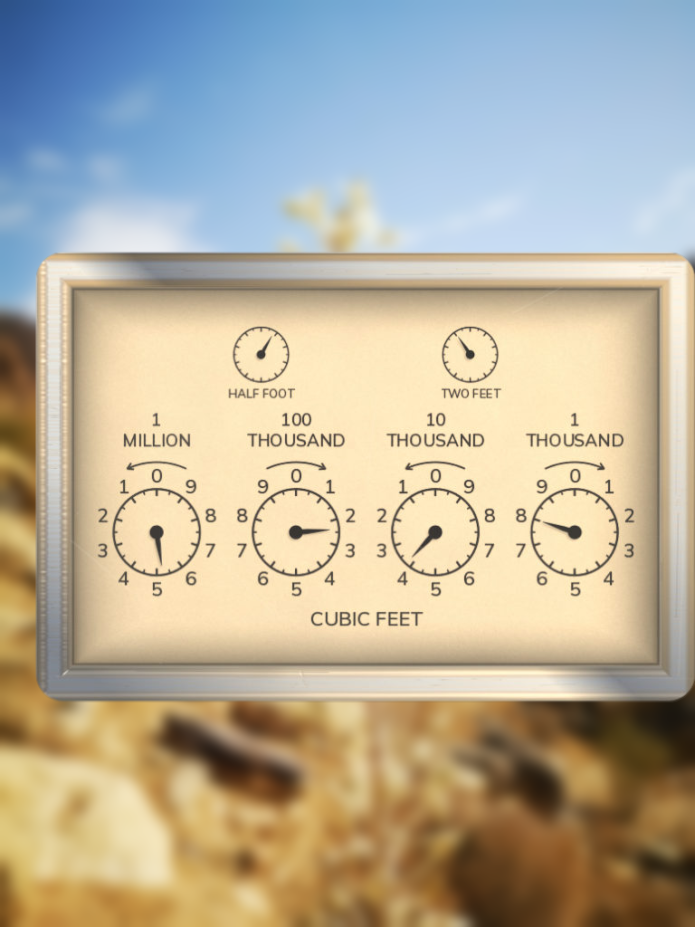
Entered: 523800 ft³
